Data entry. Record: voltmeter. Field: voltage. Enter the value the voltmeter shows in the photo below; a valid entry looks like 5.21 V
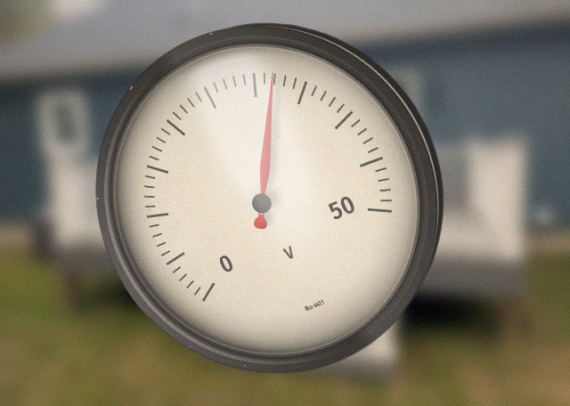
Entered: 32 V
